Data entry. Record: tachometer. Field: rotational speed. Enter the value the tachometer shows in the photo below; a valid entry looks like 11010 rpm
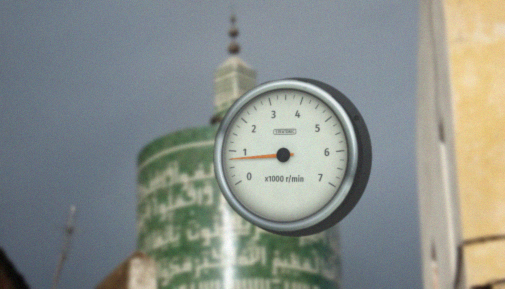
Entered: 750 rpm
